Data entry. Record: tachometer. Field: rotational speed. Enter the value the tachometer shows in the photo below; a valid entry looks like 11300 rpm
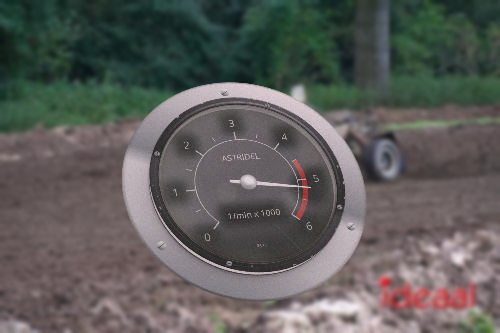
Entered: 5250 rpm
